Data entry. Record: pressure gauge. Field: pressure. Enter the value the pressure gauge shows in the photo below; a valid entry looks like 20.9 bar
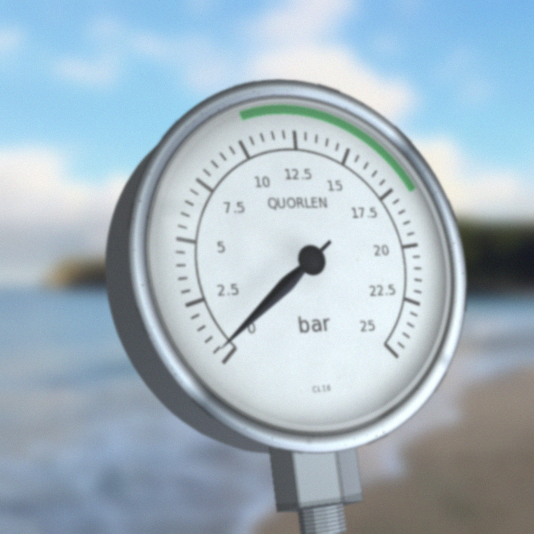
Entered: 0.5 bar
